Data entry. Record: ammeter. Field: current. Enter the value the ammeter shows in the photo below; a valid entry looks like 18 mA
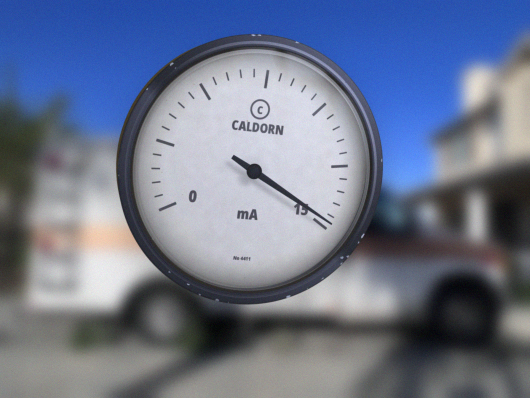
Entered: 14.75 mA
